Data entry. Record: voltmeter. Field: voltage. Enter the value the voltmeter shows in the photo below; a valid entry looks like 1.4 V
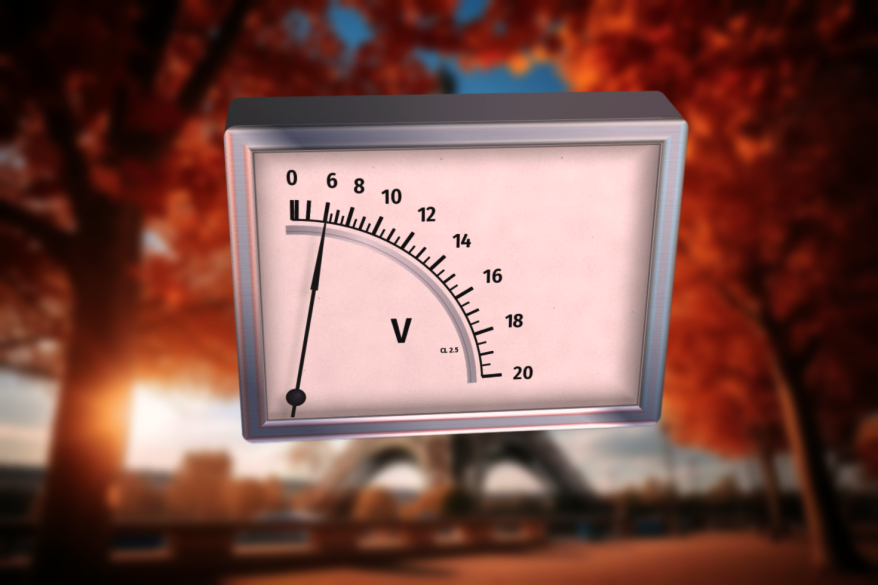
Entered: 6 V
